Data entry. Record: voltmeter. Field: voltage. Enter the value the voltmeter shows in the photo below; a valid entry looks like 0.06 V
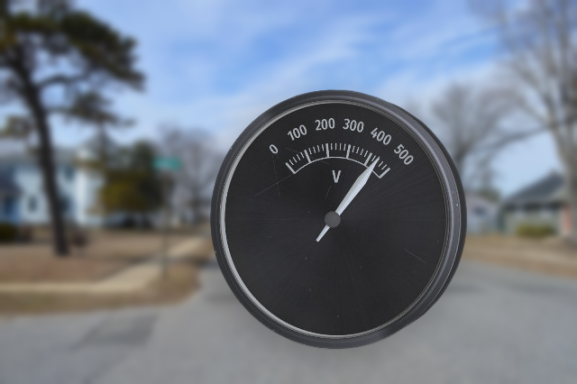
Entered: 440 V
